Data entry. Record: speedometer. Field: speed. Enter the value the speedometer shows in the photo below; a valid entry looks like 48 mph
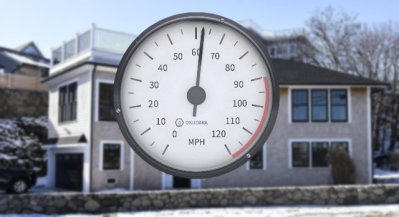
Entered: 62.5 mph
